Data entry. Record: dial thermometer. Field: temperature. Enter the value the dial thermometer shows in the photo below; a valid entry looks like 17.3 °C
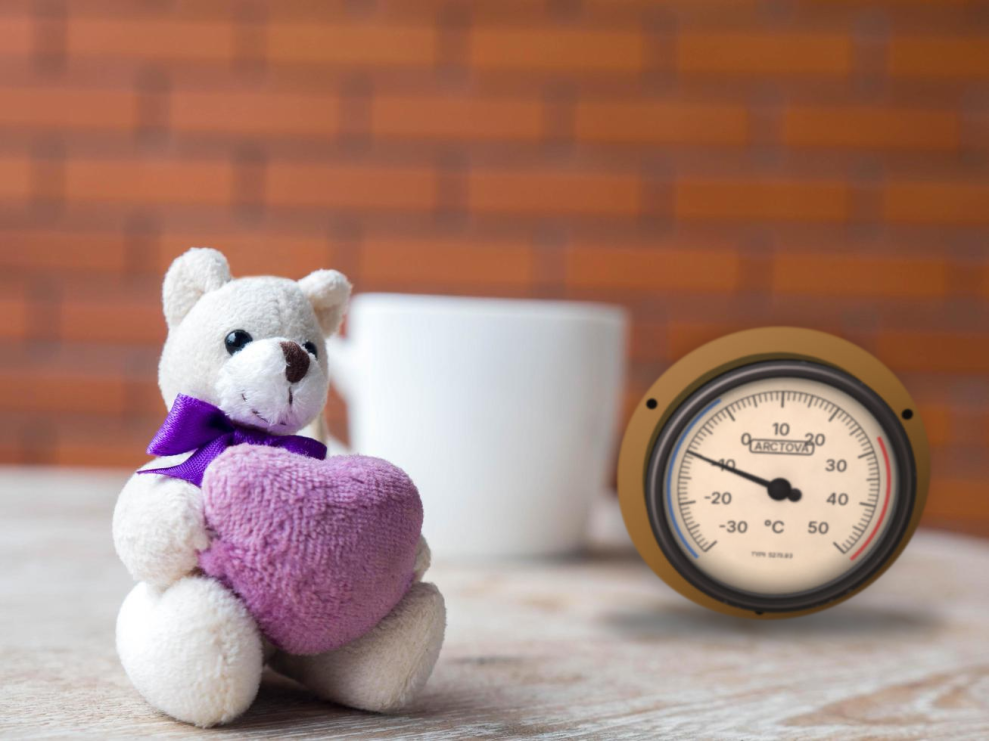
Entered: -10 °C
